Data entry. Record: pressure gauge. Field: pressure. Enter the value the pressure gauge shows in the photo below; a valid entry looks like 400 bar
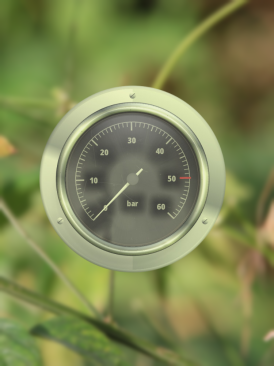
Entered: 0 bar
